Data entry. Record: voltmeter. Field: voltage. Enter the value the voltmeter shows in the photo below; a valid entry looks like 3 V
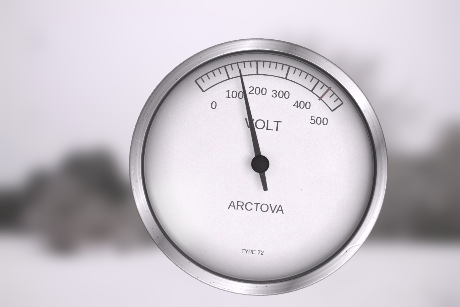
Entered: 140 V
